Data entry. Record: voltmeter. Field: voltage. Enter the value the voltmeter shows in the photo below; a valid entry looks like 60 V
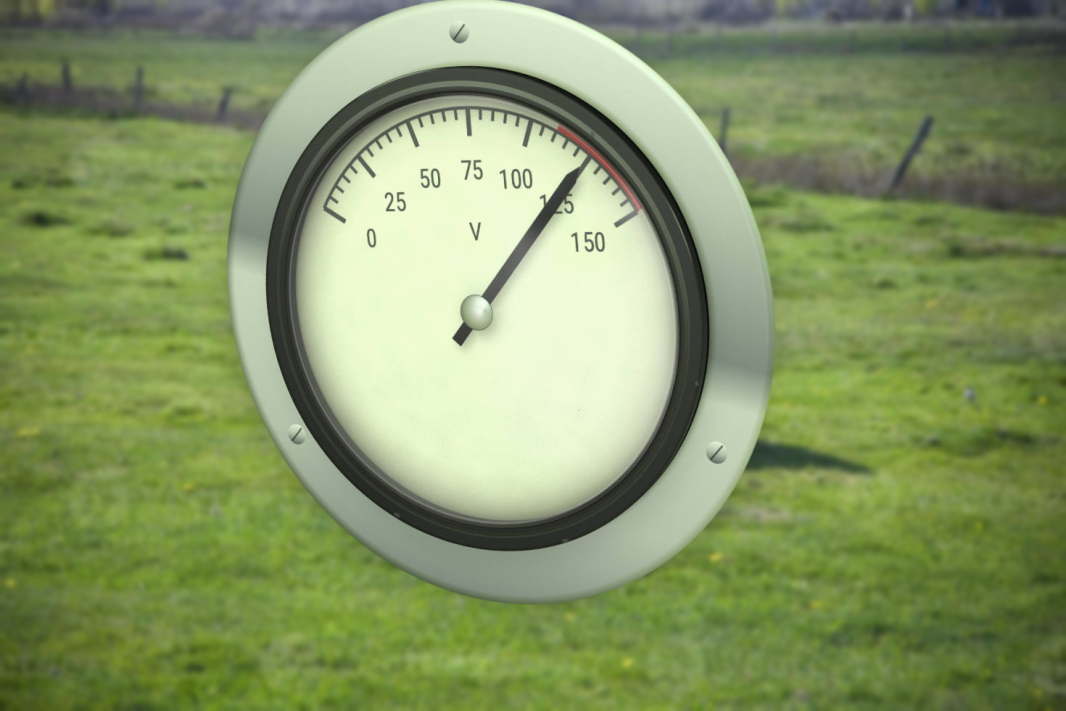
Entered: 125 V
